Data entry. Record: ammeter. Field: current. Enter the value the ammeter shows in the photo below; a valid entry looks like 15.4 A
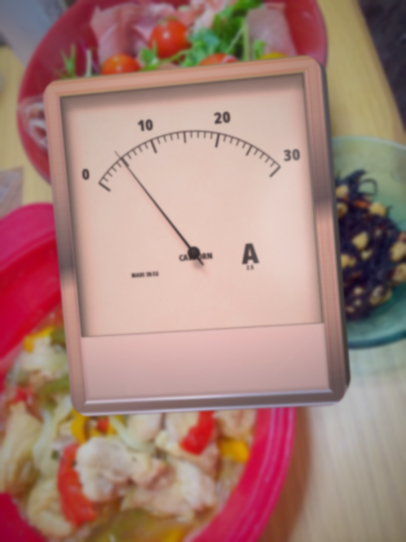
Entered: 5 A
